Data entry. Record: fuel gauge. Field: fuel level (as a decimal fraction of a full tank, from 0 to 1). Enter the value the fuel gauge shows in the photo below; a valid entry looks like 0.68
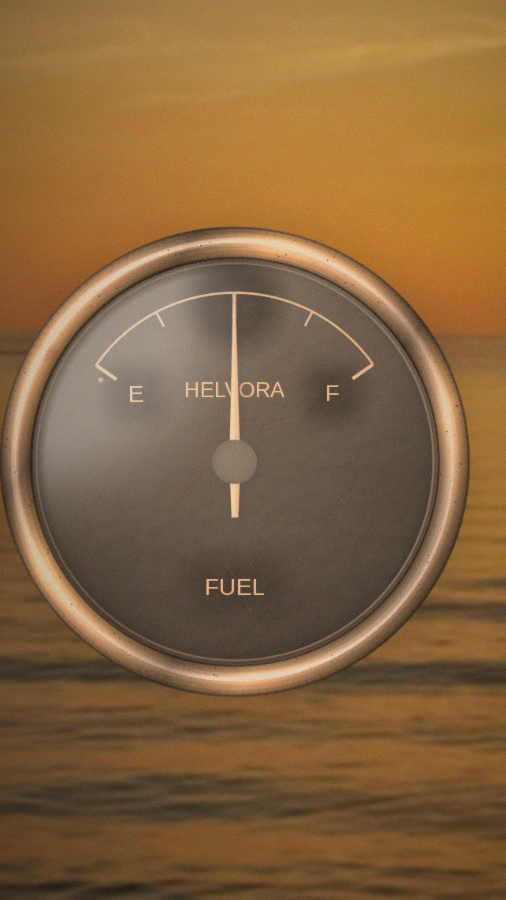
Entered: 0.5
